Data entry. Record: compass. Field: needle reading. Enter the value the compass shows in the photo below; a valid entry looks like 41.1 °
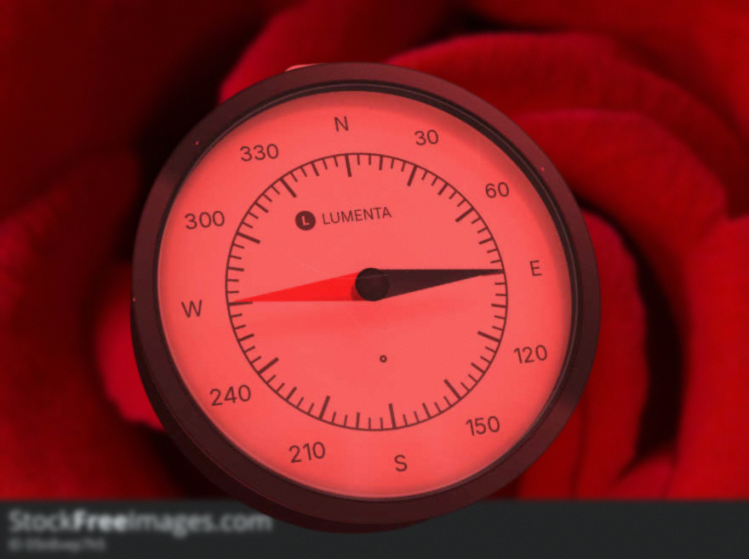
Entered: 270 °
